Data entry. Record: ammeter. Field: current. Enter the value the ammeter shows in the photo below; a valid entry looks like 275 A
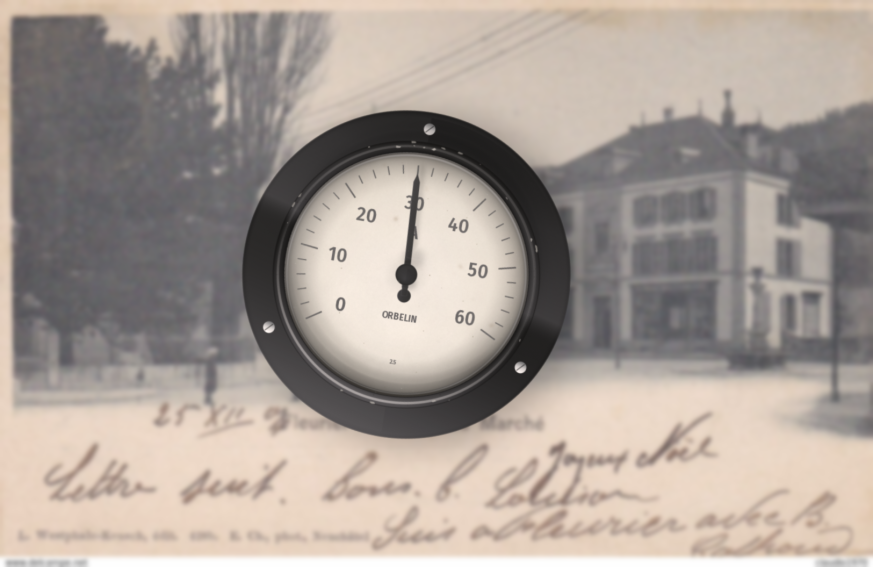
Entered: 30 A
